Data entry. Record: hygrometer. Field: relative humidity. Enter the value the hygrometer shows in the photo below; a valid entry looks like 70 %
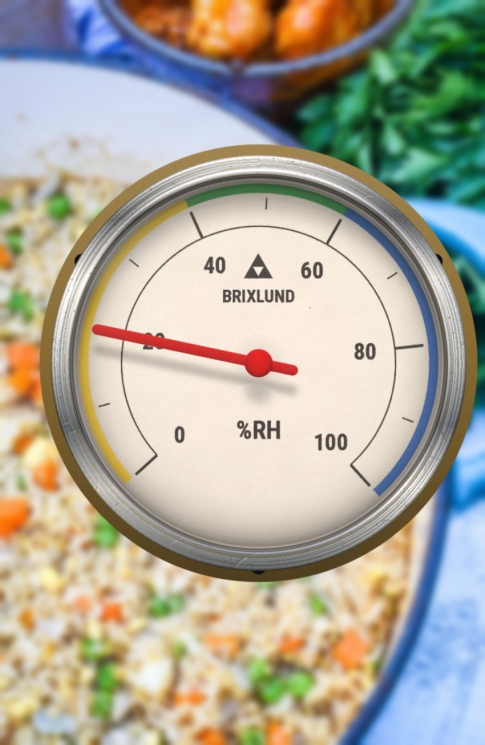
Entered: 20 %
